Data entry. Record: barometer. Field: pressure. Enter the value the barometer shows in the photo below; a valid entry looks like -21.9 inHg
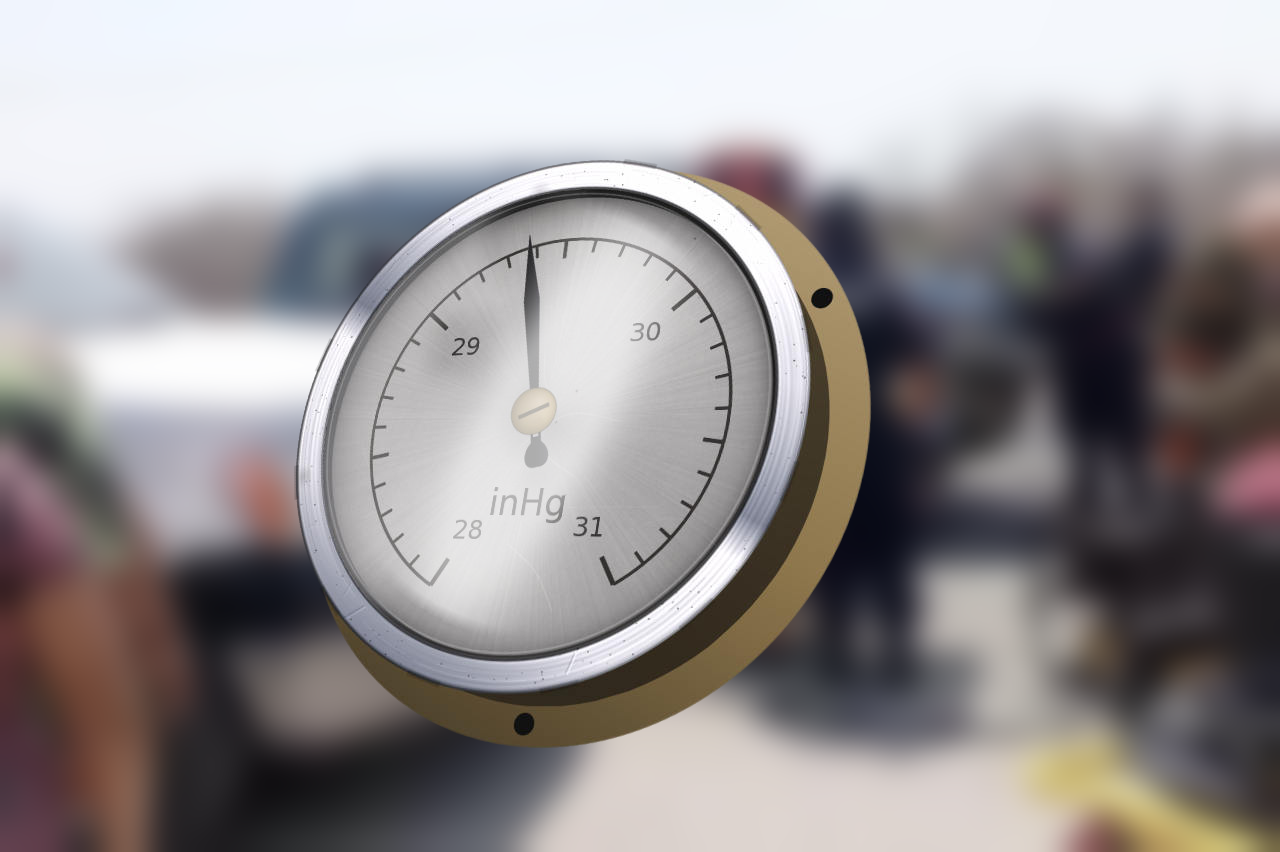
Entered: 29.4 inHg
